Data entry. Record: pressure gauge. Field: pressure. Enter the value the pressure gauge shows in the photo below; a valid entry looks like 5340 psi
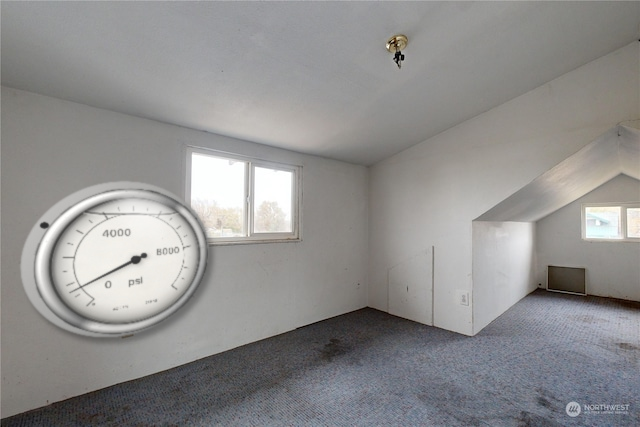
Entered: 750 psi
